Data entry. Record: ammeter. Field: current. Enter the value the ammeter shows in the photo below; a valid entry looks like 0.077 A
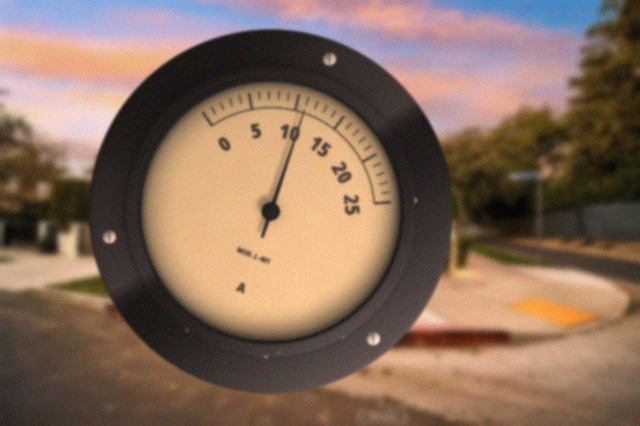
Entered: 11 A
